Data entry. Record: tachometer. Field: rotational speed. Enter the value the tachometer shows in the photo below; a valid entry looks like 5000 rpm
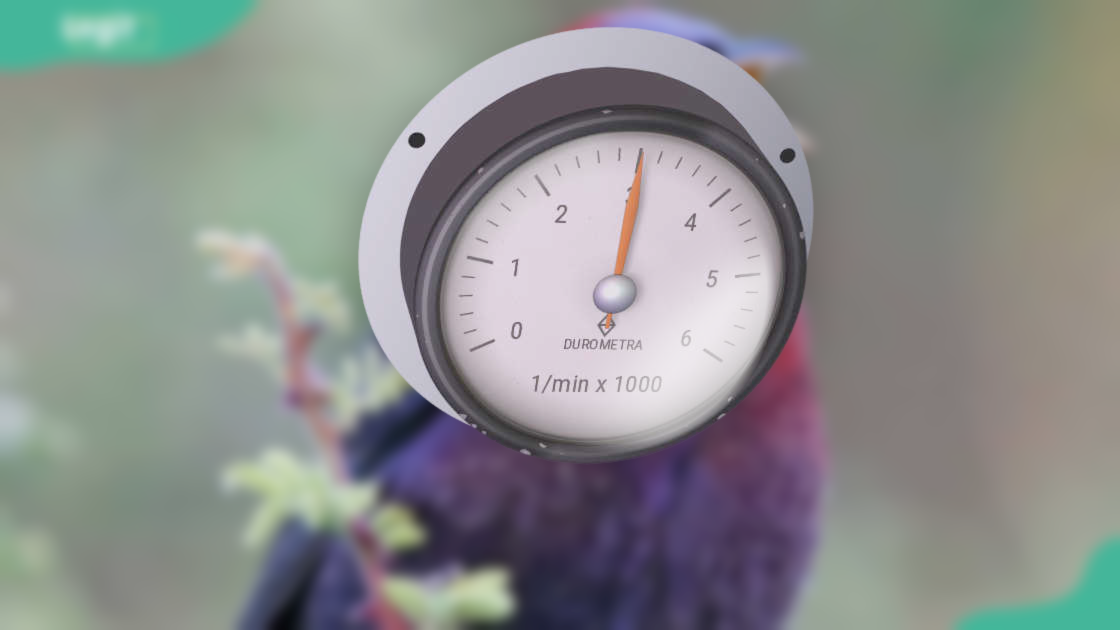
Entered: 3000 rpm
